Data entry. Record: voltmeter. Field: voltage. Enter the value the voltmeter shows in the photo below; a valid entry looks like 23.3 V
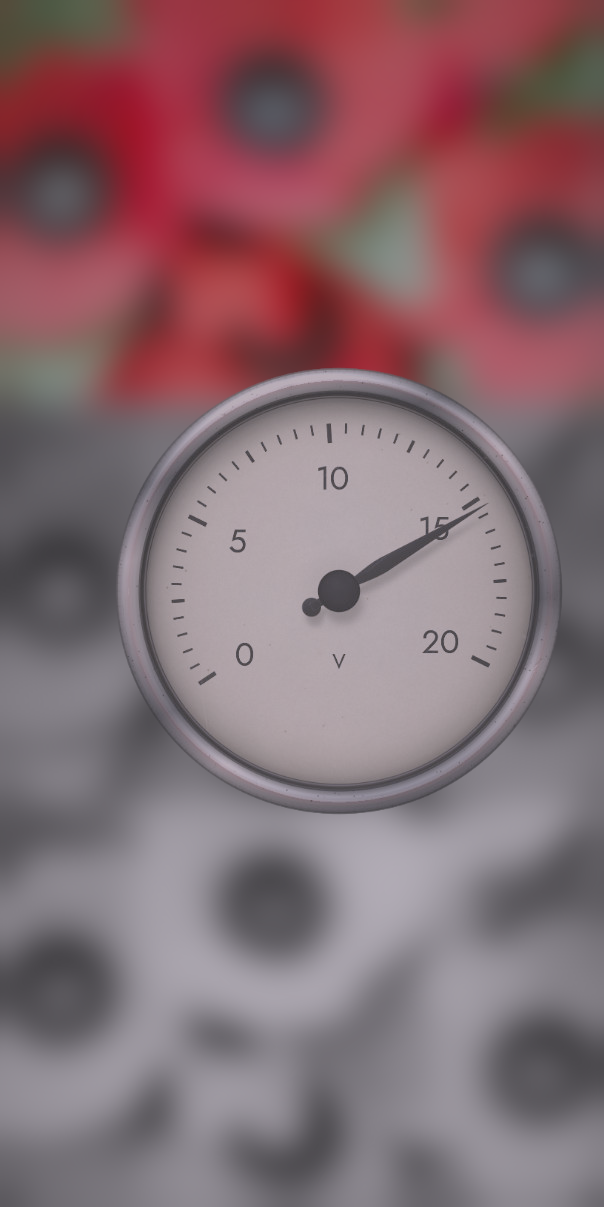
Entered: 15.25 V
